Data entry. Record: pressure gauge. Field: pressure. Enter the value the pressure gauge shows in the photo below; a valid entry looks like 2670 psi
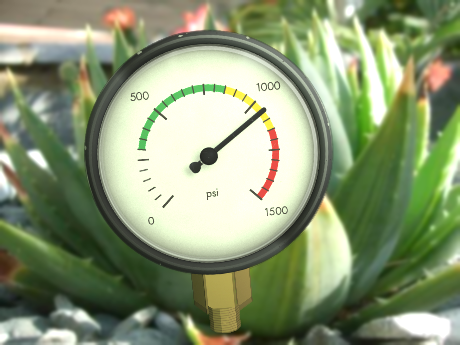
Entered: 1050 psi
